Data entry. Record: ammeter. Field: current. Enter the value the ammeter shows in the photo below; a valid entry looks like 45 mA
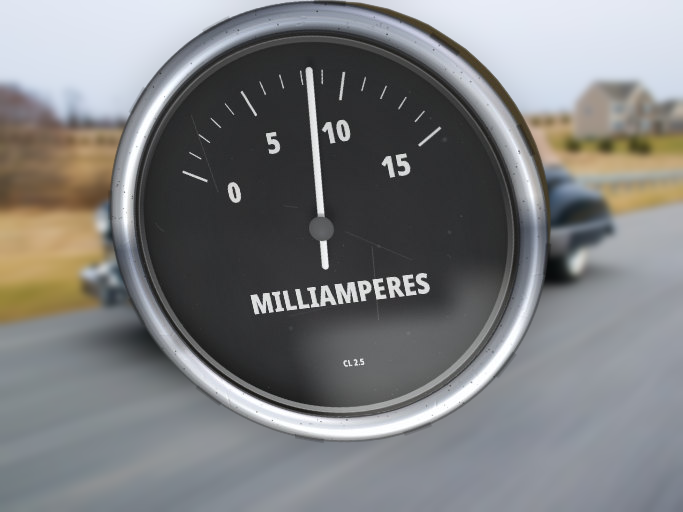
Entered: 8.5 mA
